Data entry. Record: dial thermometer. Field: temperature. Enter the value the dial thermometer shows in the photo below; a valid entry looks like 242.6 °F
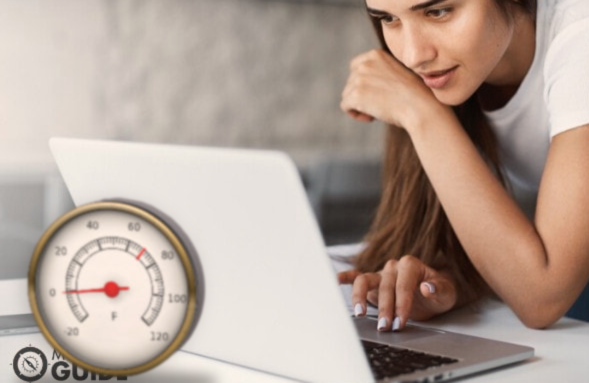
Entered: 0 °F
